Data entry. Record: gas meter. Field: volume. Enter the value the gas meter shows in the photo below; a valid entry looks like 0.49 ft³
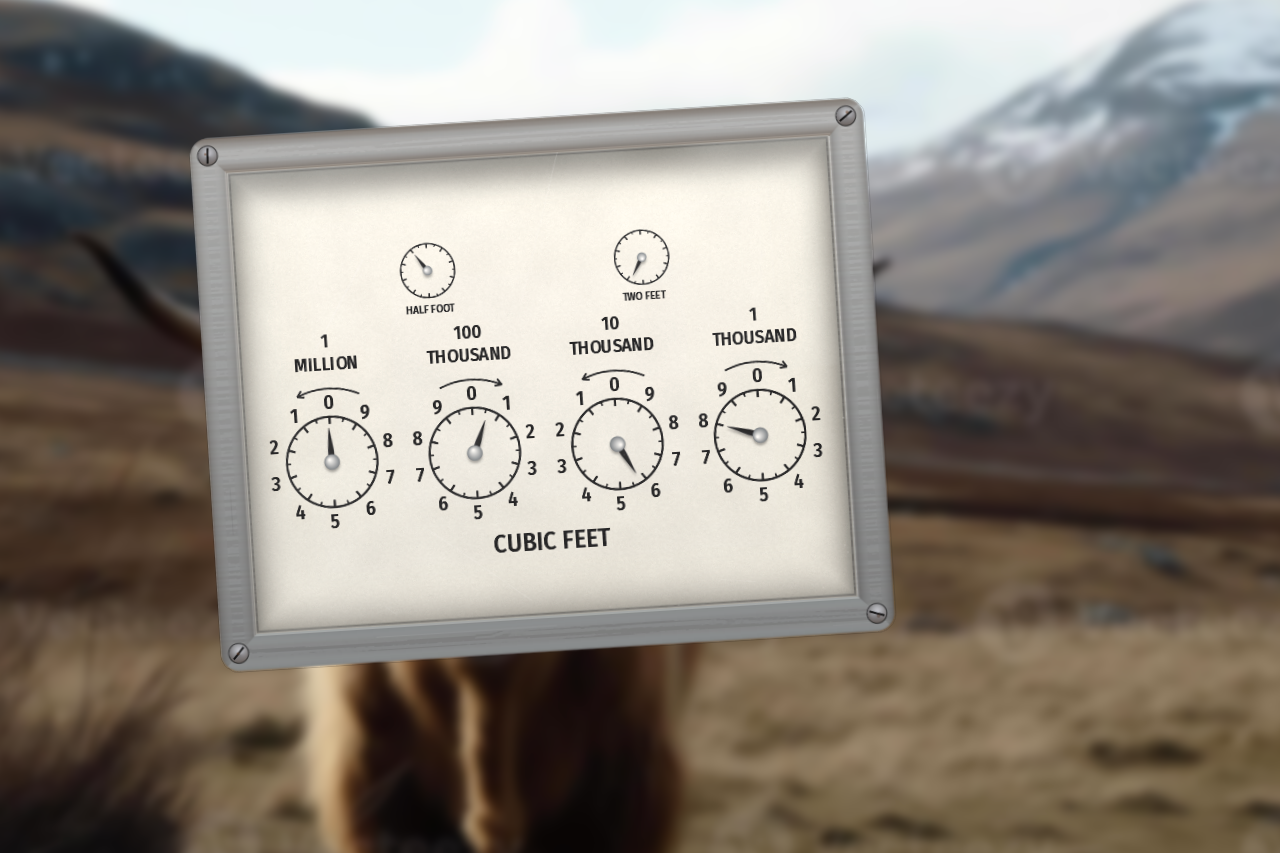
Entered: 5800 ft³
